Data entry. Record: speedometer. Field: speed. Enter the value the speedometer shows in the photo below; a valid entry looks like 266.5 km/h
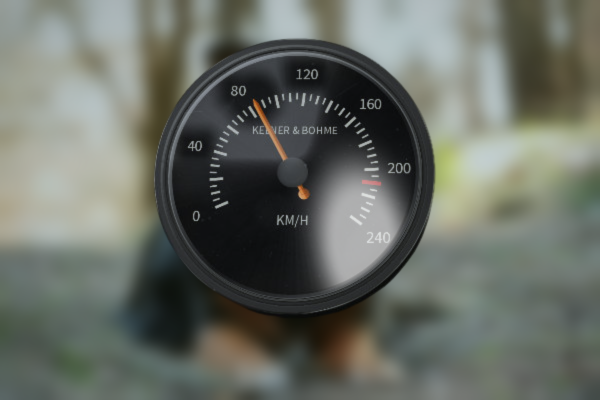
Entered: 85 km/h
